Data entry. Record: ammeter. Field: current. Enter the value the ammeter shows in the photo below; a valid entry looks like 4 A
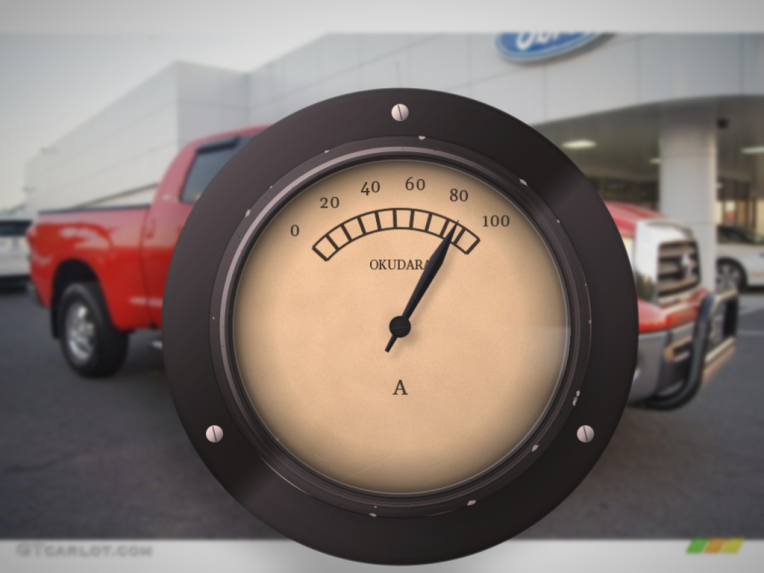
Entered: 85 A
